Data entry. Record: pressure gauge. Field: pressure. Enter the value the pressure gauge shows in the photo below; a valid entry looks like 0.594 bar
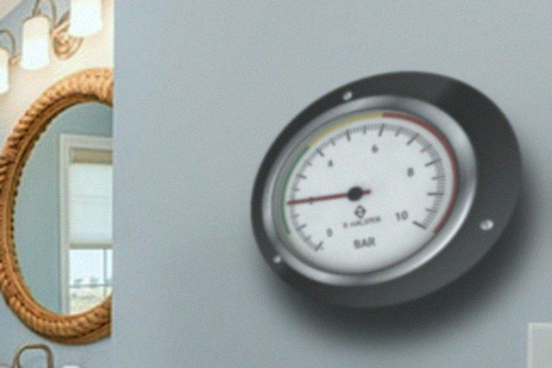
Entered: 2 bar
